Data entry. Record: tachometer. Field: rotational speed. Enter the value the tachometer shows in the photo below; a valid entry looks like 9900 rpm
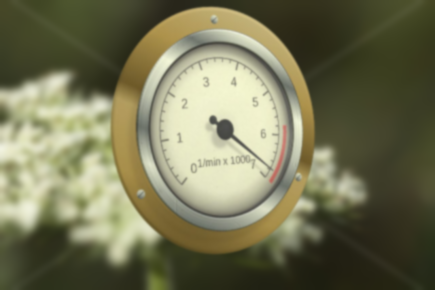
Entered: 6800 rpm
